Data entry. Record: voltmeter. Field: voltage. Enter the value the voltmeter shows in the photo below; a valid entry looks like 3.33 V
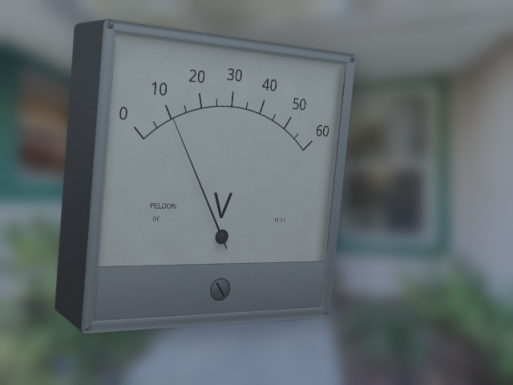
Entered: 10 V
